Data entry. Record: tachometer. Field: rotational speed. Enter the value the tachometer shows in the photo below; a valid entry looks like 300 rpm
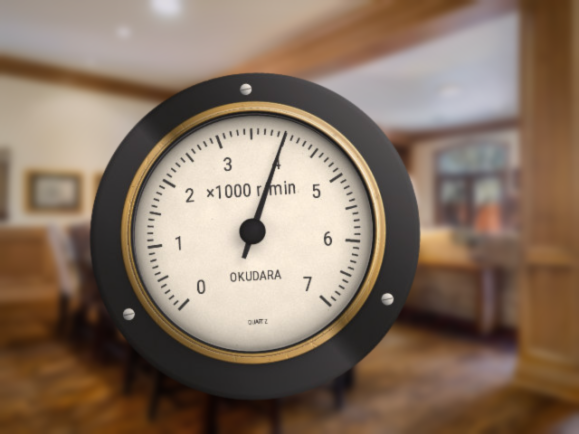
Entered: 4000 rpm
